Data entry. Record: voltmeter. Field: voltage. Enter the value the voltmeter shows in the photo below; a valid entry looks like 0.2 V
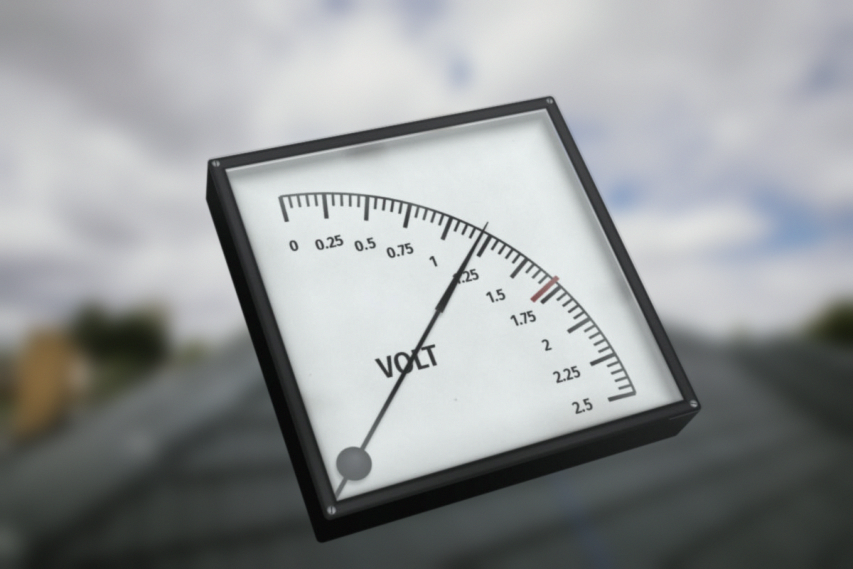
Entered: 1.2 V
